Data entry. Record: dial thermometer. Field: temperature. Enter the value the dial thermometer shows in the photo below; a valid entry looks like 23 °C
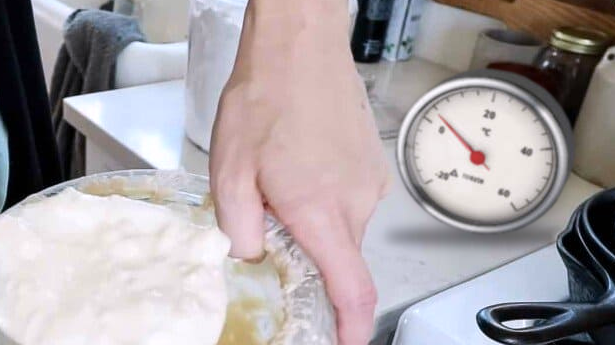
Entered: 4 °C
